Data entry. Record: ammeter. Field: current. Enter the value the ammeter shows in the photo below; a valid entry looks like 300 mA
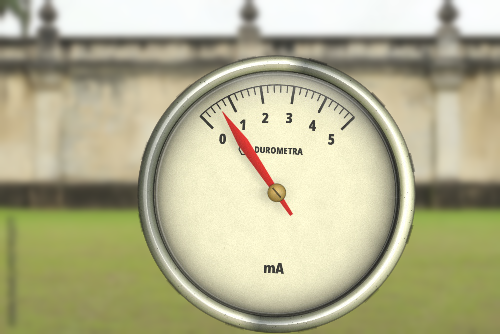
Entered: 0.6 mA
